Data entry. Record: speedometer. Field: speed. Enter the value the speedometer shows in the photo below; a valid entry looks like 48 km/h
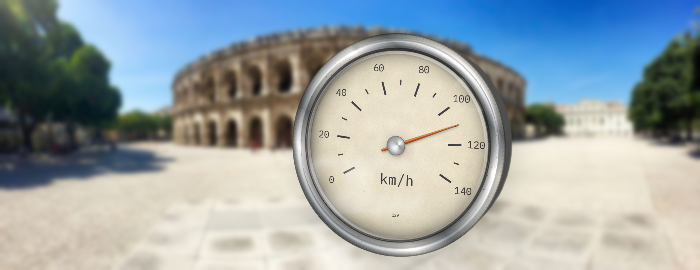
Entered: 110 km/h
